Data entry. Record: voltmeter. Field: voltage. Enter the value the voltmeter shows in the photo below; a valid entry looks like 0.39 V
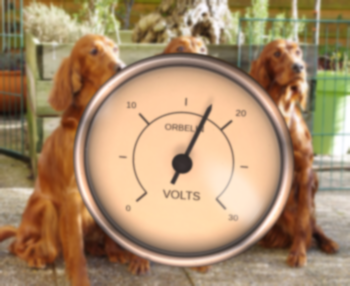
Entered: 17.5 V
